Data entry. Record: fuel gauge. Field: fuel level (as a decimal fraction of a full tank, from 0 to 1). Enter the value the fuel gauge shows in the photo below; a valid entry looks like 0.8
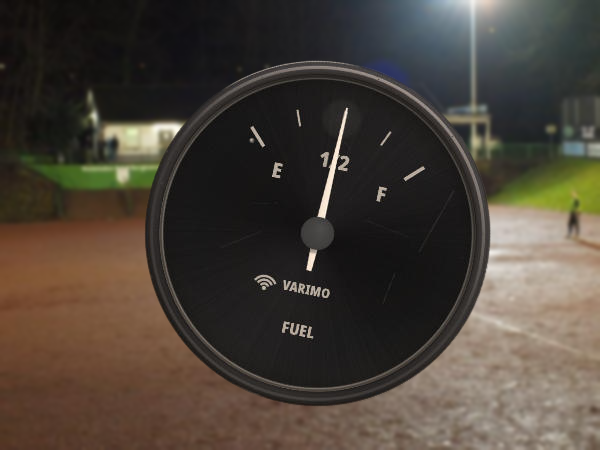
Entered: 0.5
